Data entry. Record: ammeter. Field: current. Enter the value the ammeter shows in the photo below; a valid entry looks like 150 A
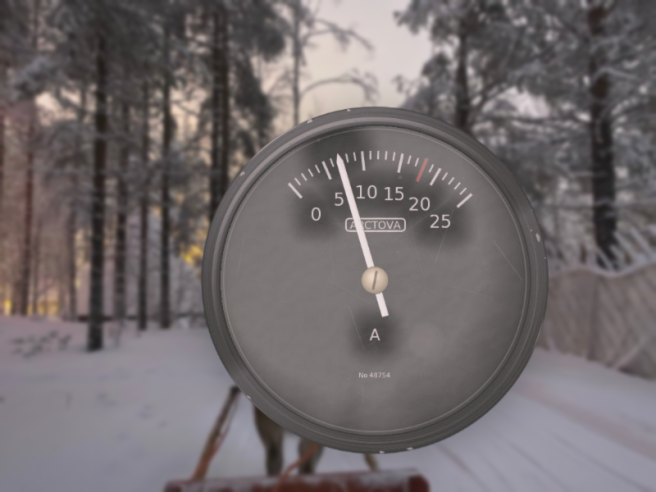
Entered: 7 A
